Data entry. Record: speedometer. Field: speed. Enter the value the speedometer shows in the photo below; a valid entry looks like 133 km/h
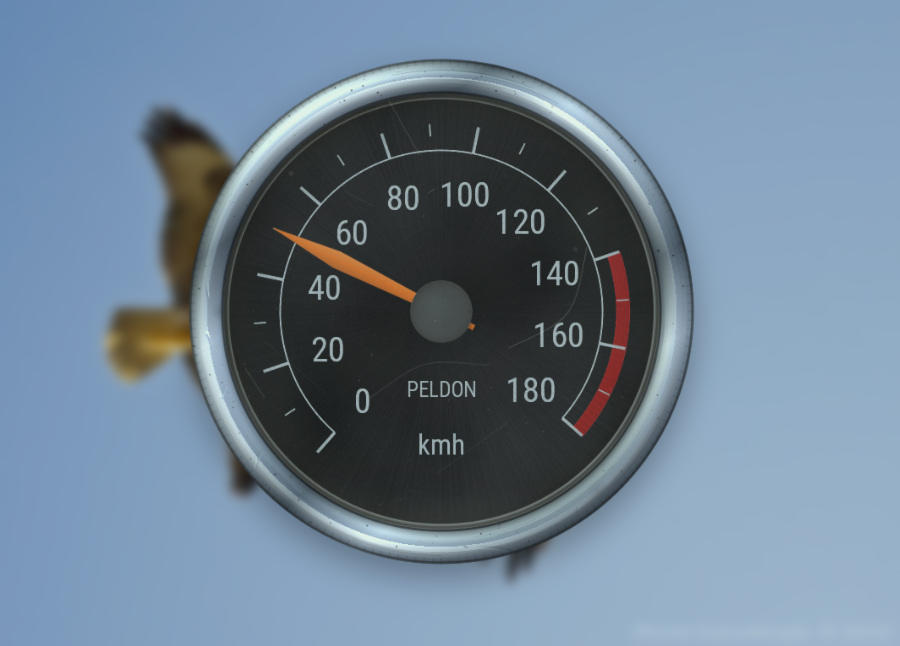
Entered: 50 km/h
